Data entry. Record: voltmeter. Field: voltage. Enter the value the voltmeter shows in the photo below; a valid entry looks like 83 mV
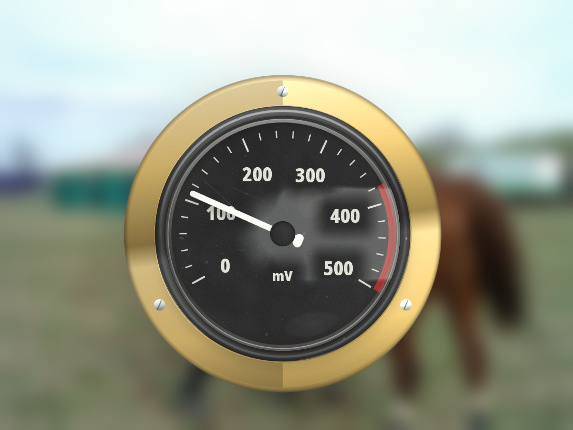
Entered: 110 mV
